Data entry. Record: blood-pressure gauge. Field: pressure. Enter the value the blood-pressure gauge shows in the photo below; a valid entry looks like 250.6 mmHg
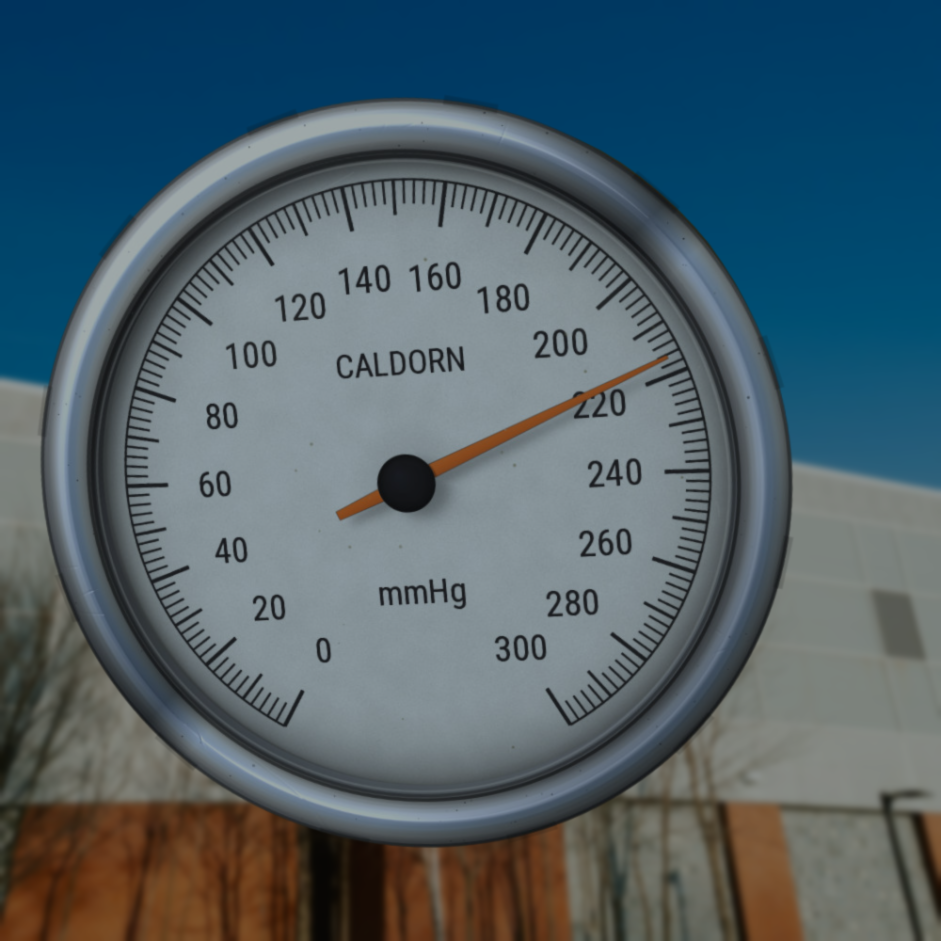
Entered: 216 mmHg
